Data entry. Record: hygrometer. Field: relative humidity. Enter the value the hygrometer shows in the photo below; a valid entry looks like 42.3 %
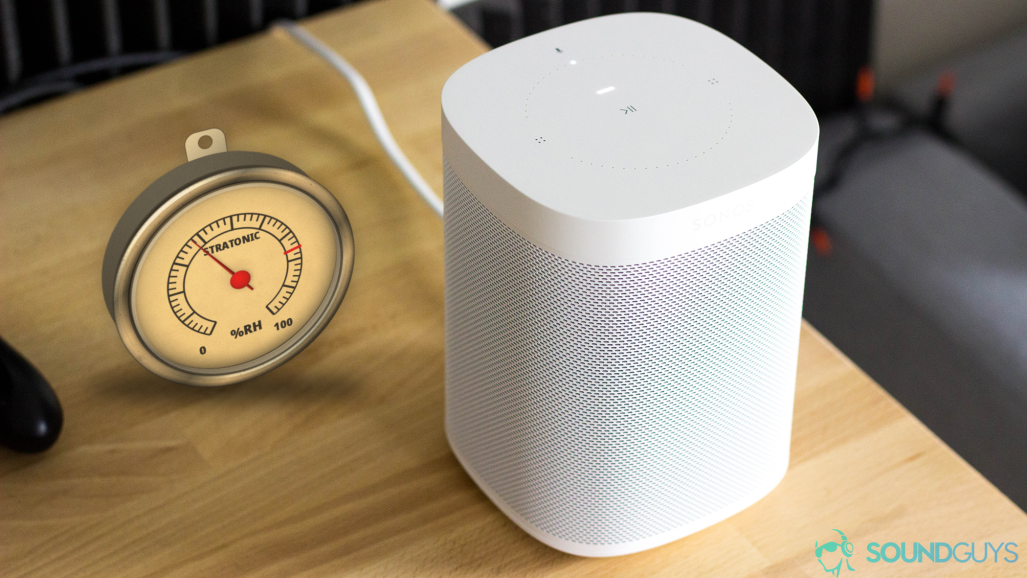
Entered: 38 %
